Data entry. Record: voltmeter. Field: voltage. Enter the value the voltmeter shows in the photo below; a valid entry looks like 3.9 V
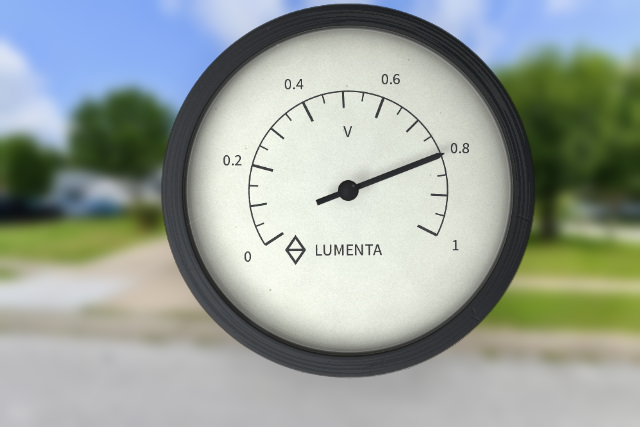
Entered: 0.8 V
